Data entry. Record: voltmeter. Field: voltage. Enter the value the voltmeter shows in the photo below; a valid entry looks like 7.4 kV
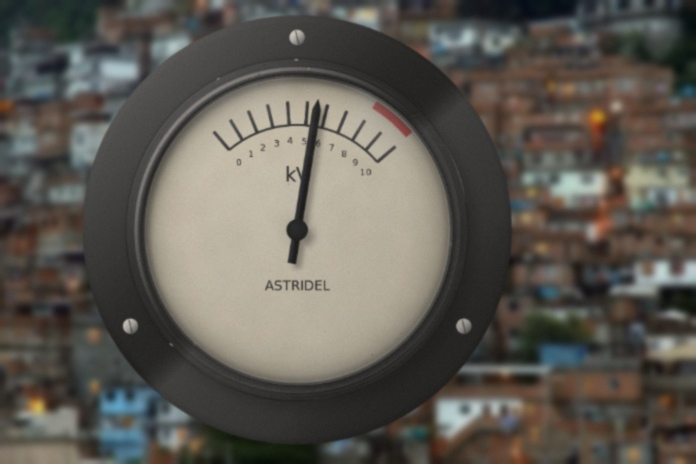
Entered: 5.5 kV
